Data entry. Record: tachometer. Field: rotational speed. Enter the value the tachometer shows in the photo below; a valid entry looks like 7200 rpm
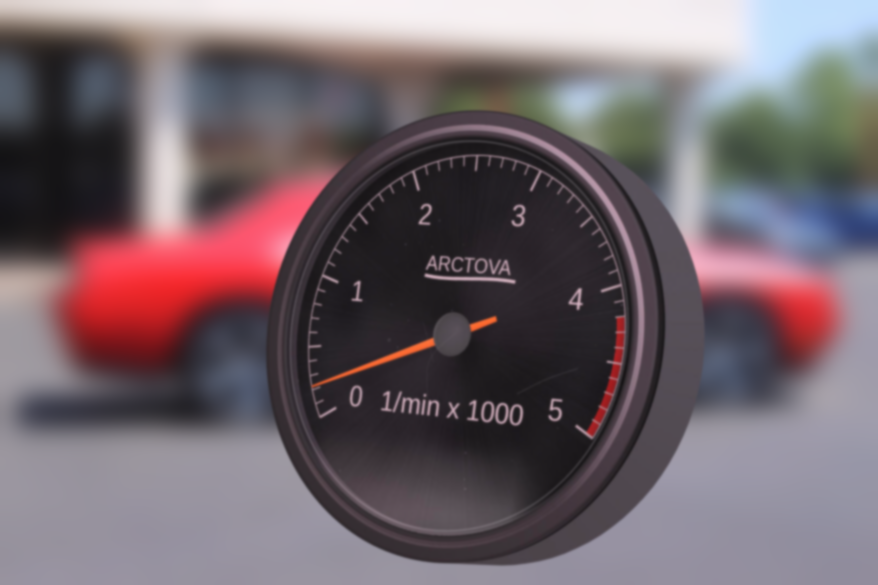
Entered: 200 rpm
